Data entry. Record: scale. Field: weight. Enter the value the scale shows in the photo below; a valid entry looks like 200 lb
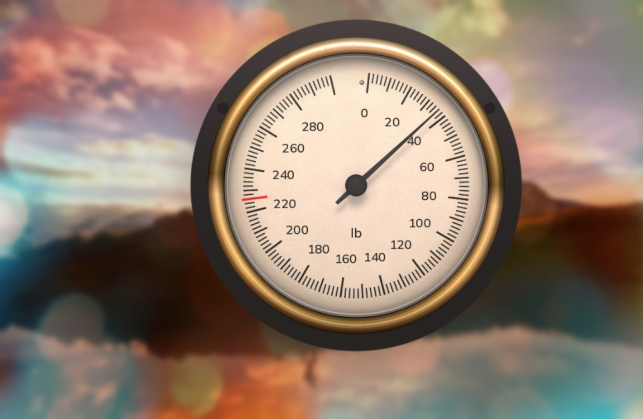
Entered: 36 lb
